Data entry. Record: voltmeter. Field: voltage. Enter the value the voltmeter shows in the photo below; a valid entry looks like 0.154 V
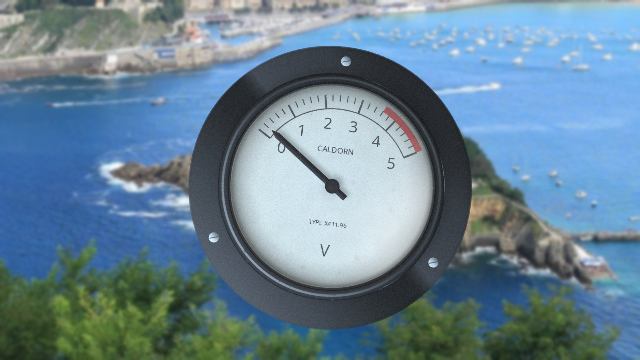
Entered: 0.2 V
